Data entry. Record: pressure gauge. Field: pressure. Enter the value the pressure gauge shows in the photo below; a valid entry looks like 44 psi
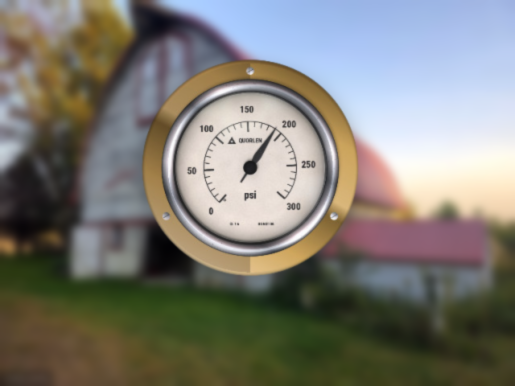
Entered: 190 psi
